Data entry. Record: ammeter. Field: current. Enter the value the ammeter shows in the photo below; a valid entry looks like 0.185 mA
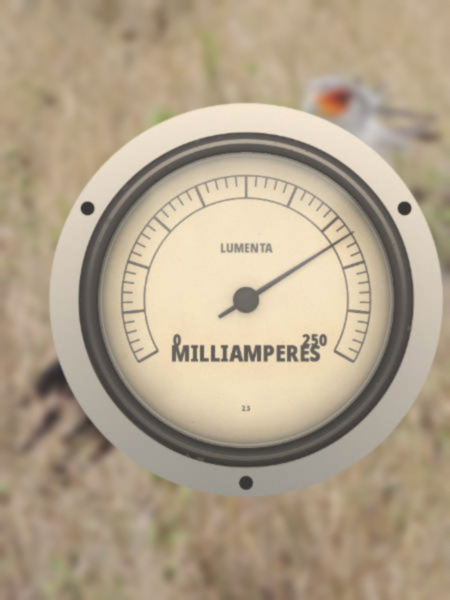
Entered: 185 mA
